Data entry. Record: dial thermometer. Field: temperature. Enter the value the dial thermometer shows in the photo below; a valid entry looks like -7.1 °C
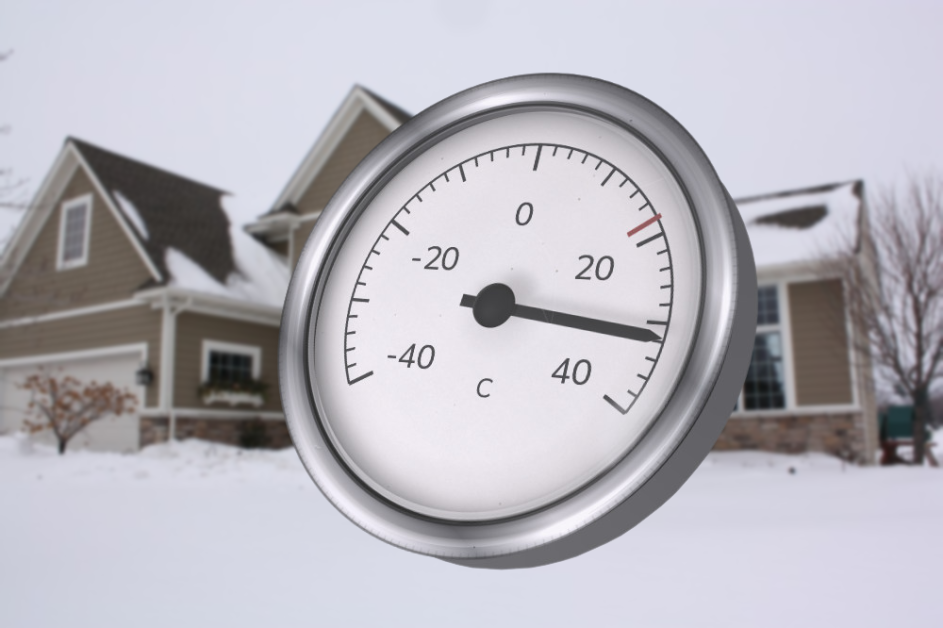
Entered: 32 °C
